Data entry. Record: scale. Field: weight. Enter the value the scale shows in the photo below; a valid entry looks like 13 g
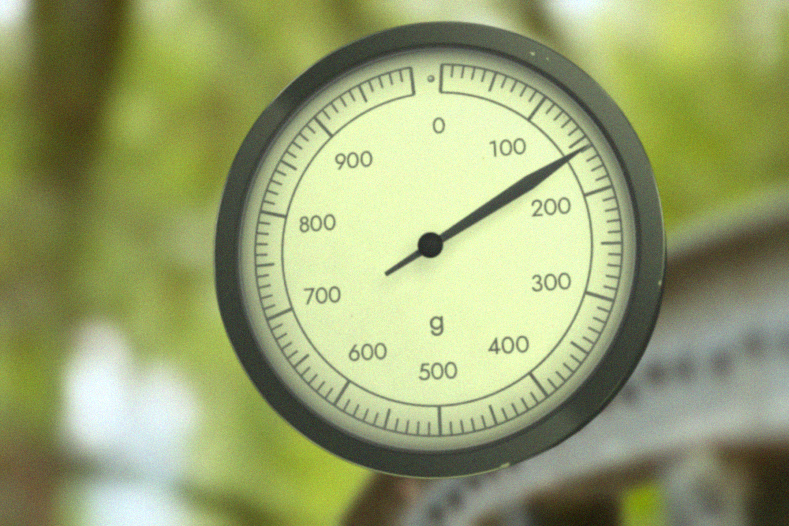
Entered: 160 g
